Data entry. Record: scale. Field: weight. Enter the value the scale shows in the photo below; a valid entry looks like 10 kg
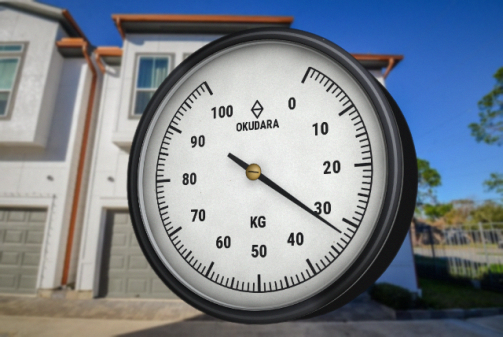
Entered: 32 kg
